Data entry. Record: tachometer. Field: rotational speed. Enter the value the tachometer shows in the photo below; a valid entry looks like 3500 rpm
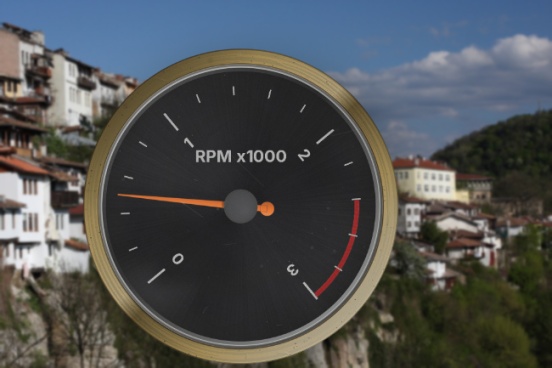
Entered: 500 rpm
